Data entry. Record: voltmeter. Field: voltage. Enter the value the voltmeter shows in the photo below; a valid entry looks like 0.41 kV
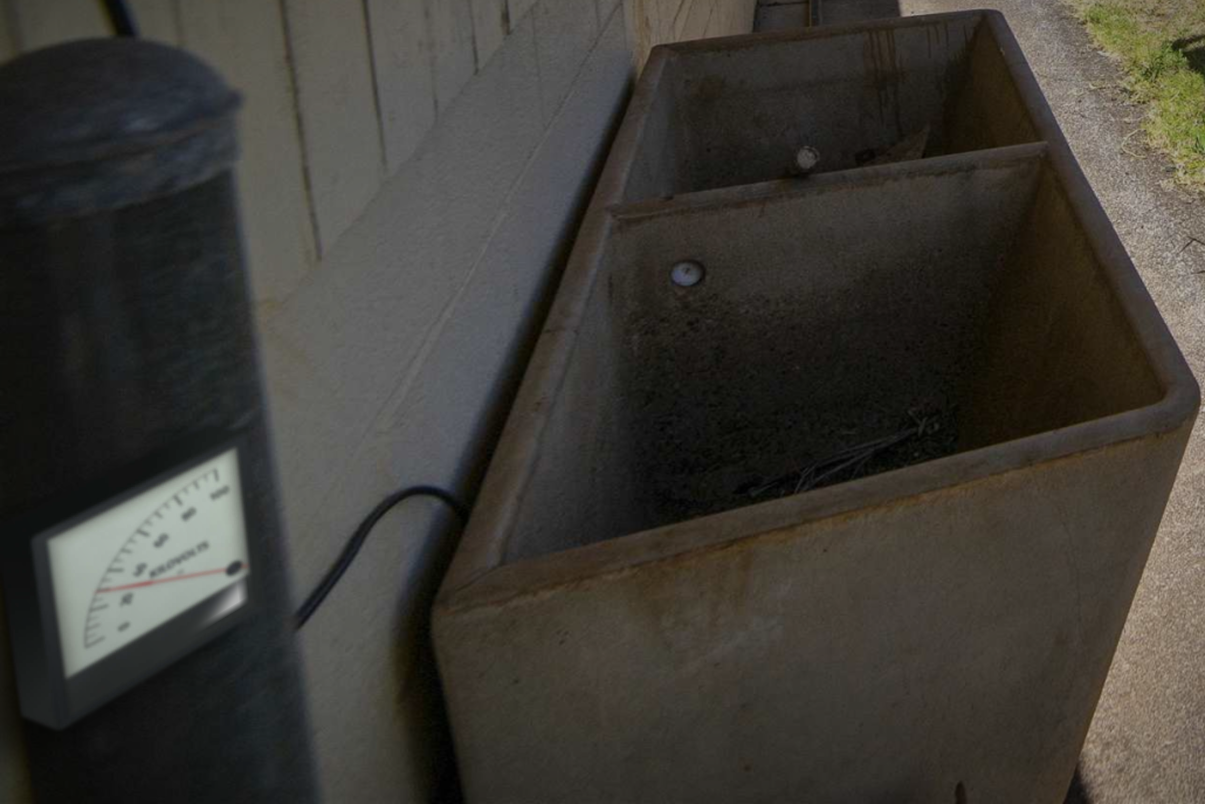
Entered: 30 kV
